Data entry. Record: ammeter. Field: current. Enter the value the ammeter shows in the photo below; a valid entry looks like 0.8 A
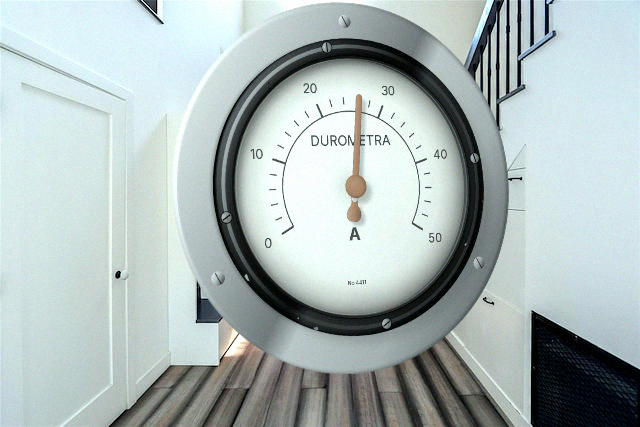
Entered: 26 A
